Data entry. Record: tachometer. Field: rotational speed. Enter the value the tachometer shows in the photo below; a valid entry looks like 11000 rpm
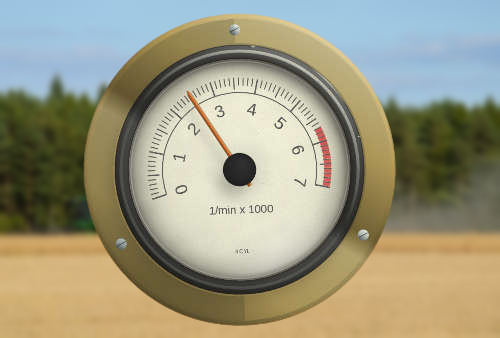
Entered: 2500 rpm
